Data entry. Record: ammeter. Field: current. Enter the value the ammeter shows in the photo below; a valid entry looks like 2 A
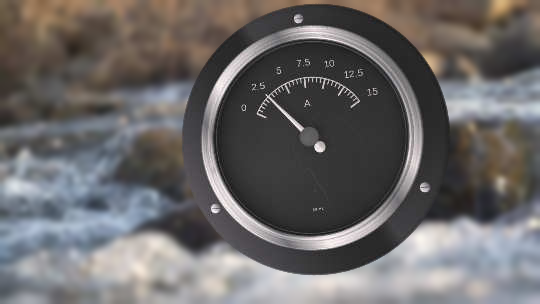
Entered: 2.5 A
